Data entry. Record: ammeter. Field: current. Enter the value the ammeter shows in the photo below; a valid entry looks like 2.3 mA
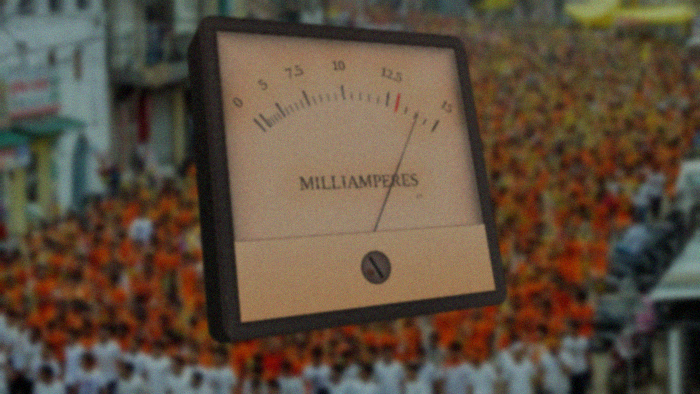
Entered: 14 mA
